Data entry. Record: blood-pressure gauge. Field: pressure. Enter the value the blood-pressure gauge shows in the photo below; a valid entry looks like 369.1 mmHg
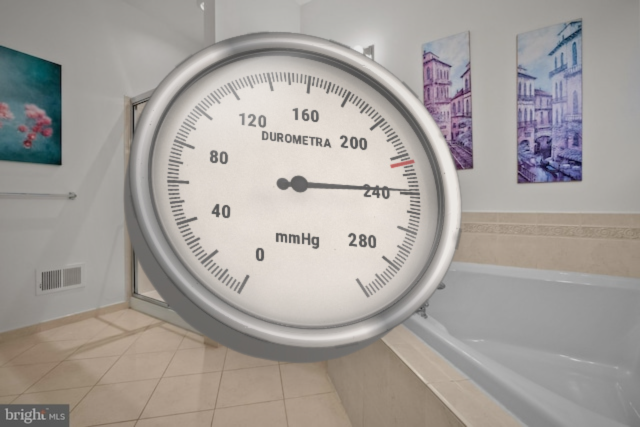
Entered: 240 mmHg
